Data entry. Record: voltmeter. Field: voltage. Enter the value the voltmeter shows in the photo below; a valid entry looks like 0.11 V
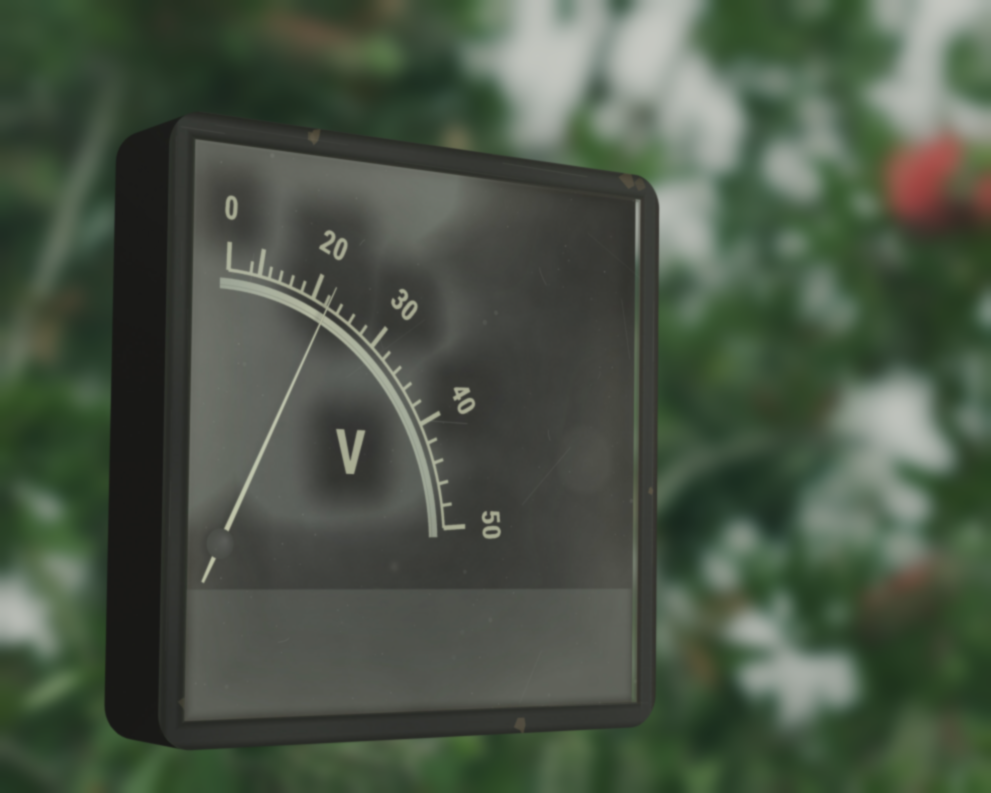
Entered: 22 V
